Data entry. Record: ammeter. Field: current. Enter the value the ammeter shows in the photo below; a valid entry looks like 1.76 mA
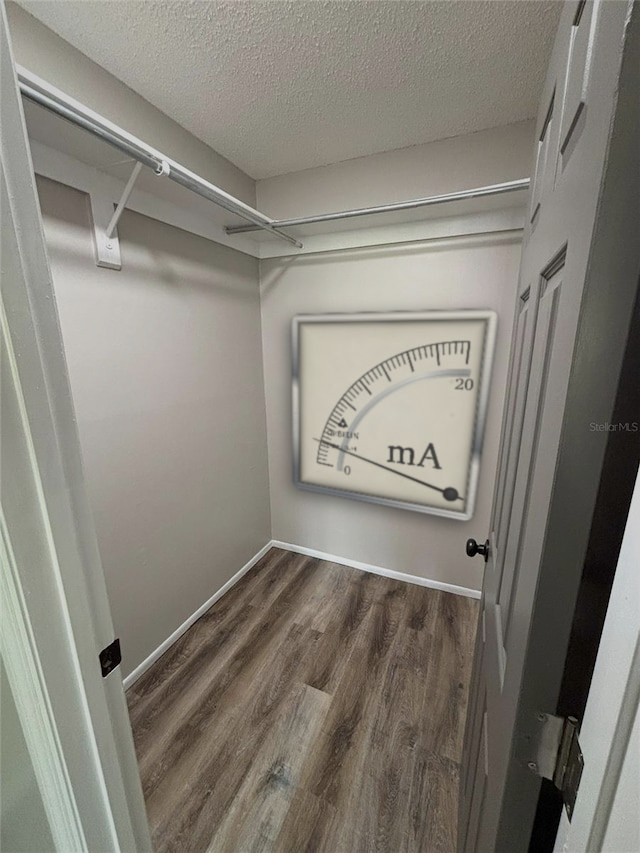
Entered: 2.5 mA
